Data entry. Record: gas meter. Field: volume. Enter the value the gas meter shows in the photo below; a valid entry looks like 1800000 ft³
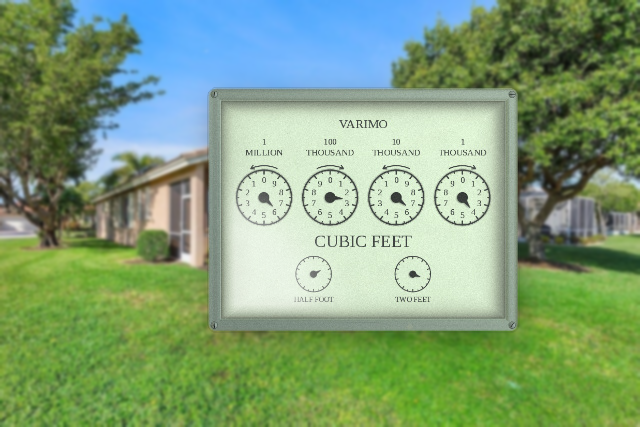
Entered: 626400 ft³
